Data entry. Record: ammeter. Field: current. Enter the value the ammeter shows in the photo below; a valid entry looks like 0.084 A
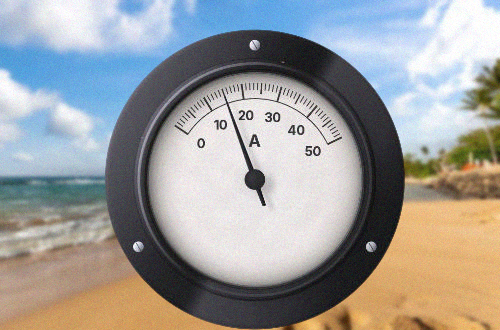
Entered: 15 A
